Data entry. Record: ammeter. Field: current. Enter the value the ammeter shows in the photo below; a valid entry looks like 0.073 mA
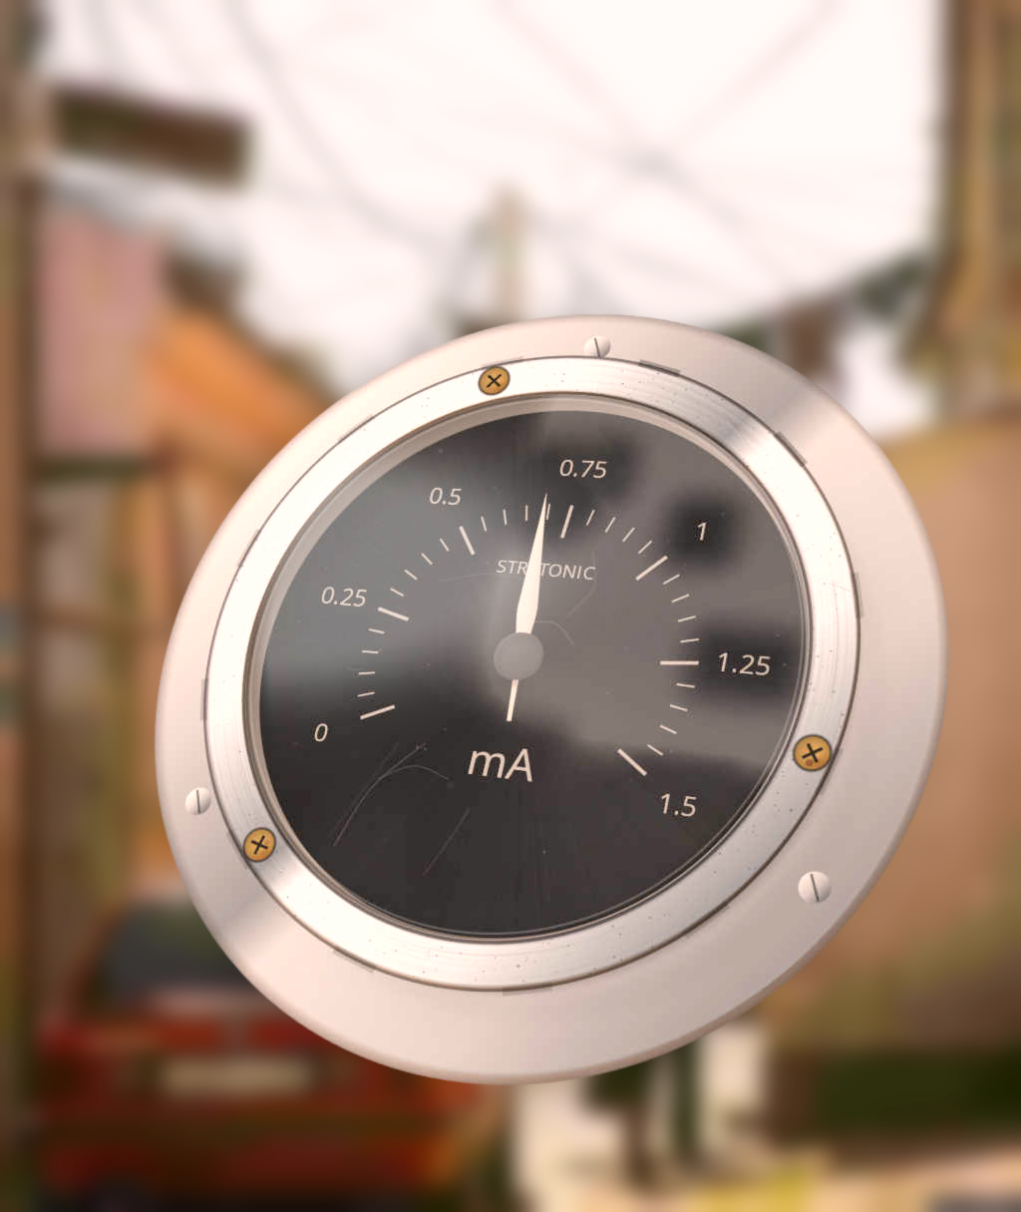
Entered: 0.7 mA
